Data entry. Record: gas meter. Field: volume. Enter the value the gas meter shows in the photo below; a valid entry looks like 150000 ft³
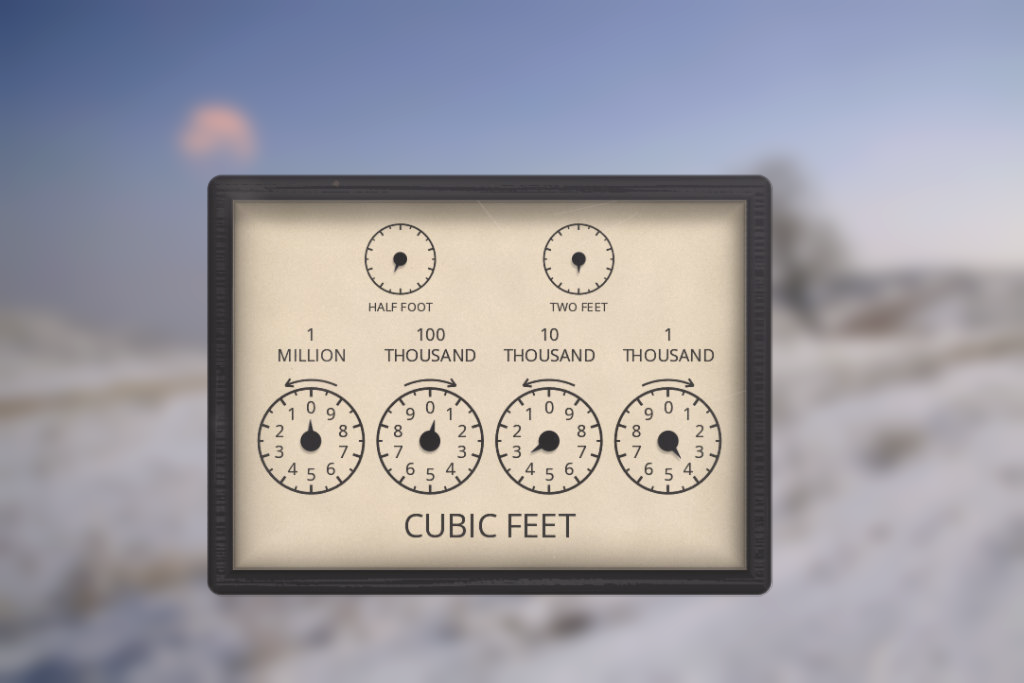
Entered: 3400 ft³
